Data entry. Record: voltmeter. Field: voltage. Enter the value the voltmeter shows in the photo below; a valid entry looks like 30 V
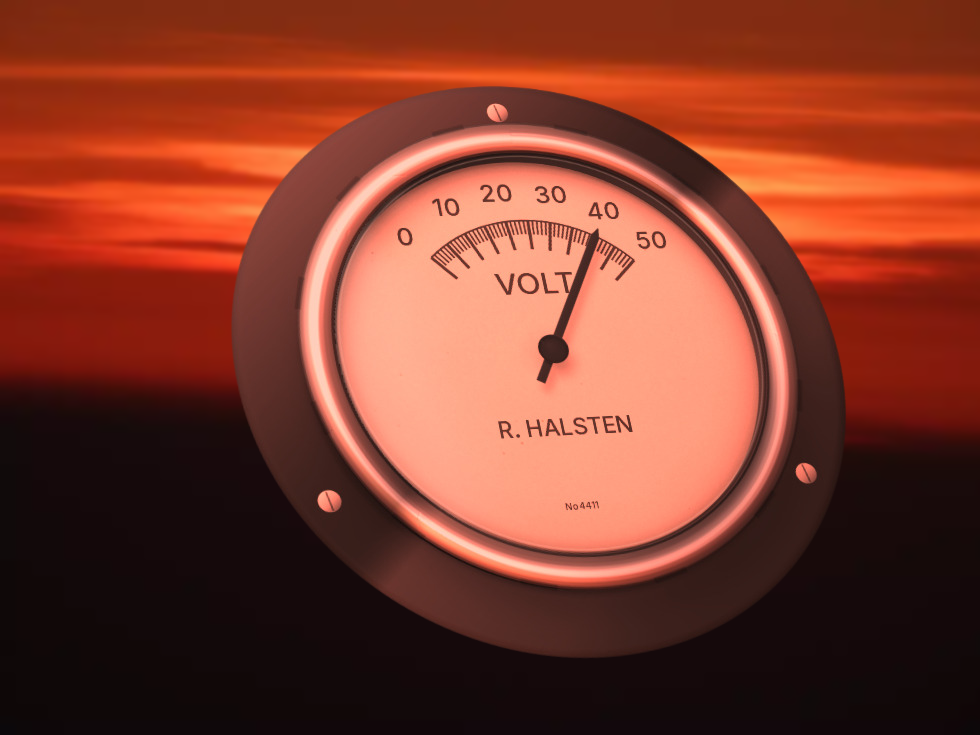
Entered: 40 V
